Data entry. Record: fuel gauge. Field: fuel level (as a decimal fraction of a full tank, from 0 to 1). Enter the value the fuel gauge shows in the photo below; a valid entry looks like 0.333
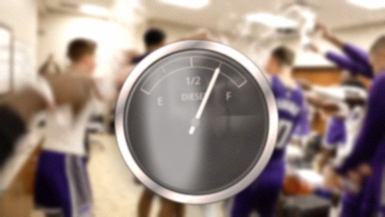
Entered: 0.75
